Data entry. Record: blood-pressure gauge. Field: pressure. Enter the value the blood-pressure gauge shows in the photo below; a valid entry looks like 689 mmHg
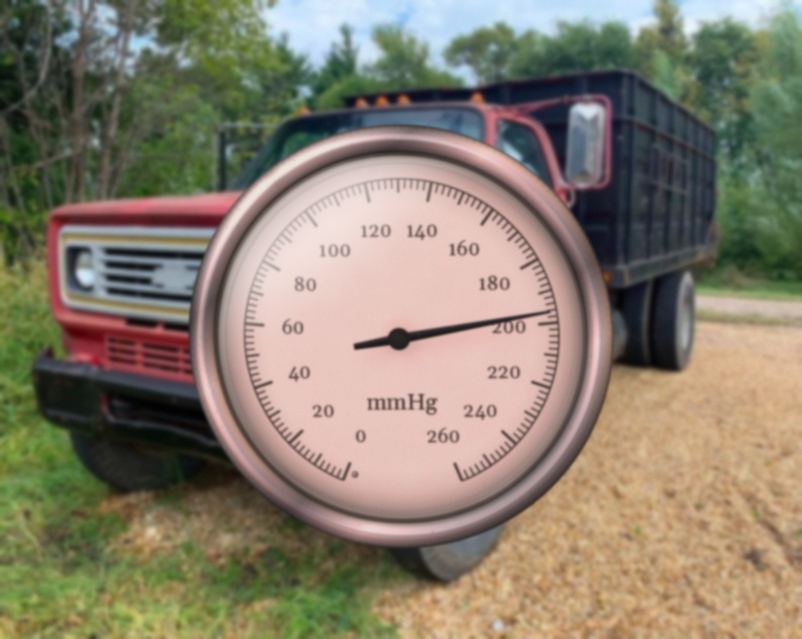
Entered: 196 mmHg
